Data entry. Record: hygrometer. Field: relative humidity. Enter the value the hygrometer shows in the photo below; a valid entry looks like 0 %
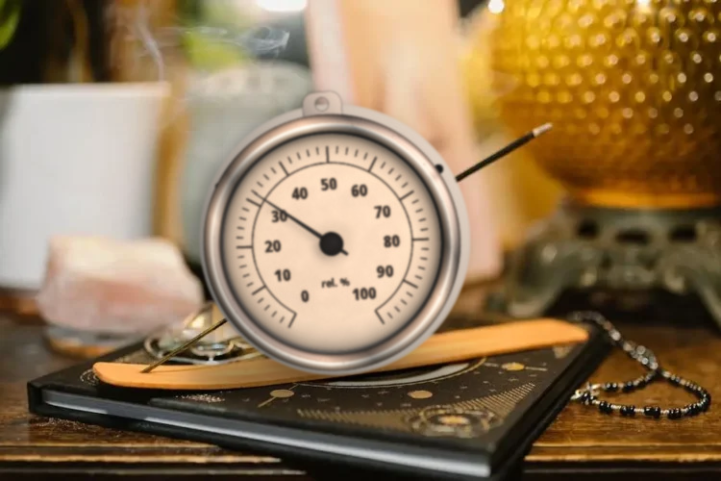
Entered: 32 %
